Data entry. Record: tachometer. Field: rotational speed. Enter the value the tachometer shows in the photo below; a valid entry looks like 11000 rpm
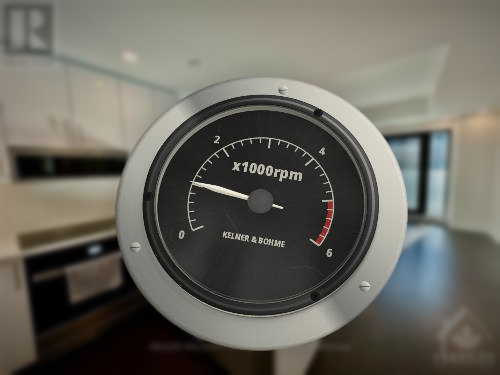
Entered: 1000 rpm
